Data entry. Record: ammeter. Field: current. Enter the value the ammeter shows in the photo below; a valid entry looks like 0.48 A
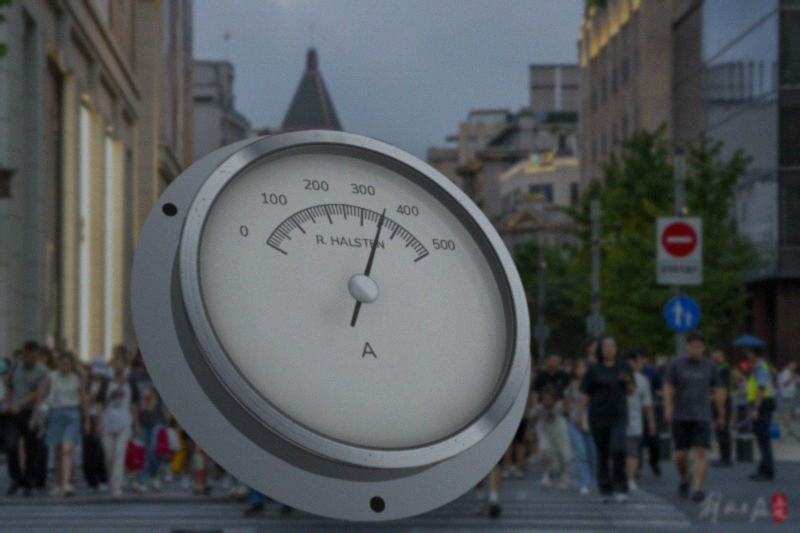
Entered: 350 A
